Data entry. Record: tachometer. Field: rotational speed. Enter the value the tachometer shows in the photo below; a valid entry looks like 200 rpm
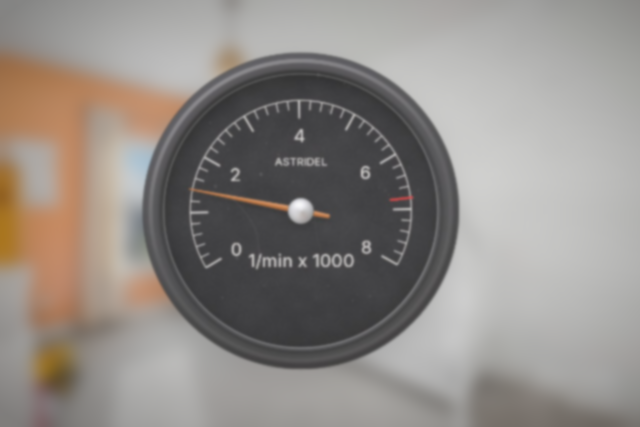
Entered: 1400 rpm
